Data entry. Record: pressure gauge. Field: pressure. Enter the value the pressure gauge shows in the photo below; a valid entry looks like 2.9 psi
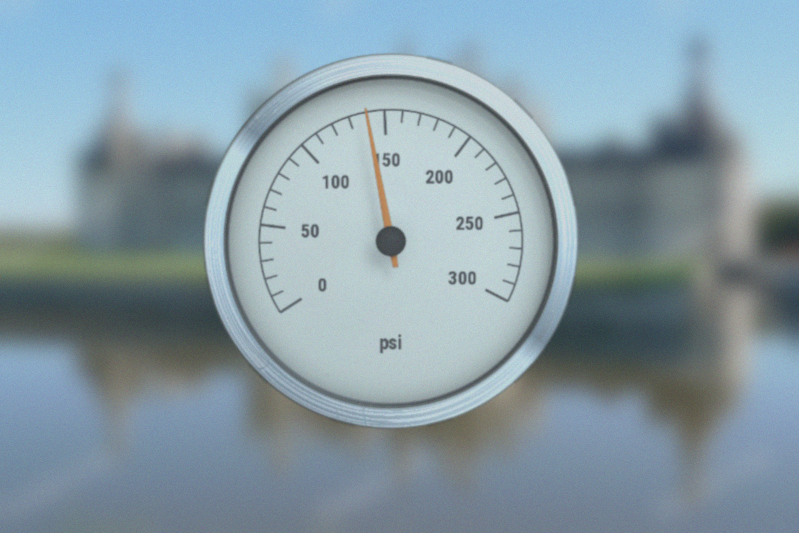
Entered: 140 psi
